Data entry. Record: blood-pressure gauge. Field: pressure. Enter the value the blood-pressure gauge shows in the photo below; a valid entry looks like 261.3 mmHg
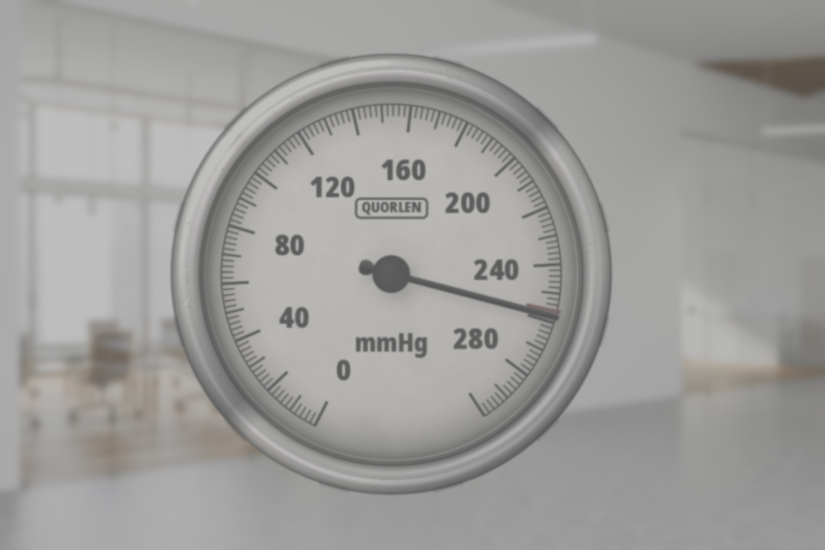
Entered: 258 mmHg
